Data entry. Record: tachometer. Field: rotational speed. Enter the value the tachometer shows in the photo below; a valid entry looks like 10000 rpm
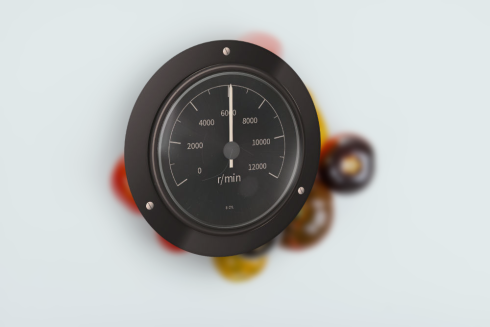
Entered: 6000 rpm
